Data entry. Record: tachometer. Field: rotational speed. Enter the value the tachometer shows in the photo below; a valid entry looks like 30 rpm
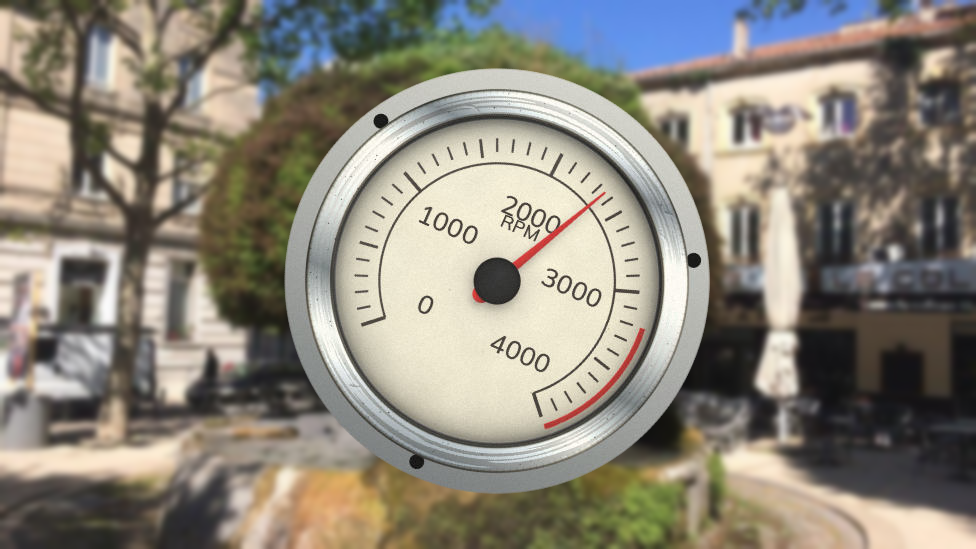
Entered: 2350 rpm
